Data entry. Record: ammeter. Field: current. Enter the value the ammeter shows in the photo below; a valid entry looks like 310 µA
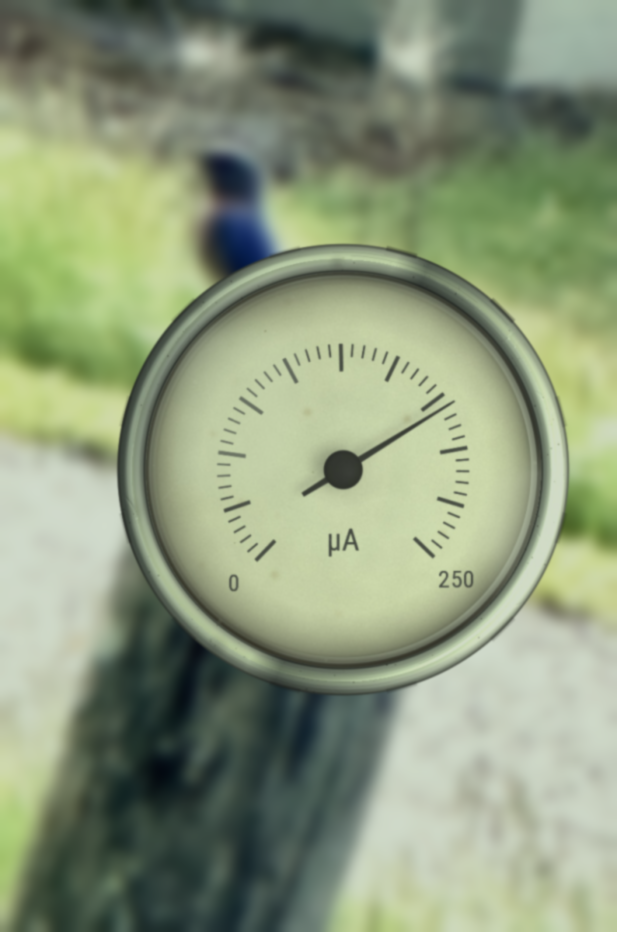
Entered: 180 µA
